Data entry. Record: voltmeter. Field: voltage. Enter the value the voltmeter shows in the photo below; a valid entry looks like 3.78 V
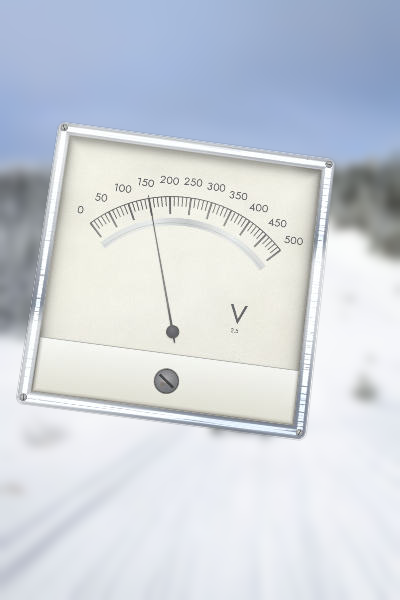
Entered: 150 V
